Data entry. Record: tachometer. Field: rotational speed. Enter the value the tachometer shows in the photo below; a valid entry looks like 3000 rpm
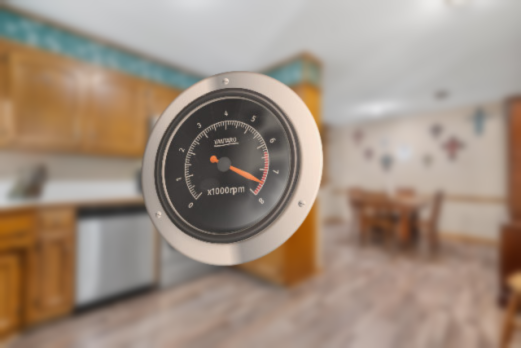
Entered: 7500 rpm
